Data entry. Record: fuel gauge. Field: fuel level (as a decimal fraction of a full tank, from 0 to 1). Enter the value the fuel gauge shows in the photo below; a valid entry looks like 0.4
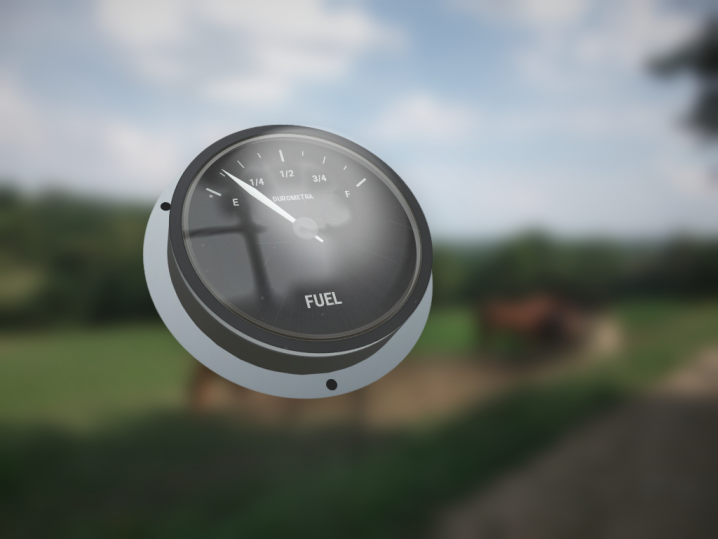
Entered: 0.125
